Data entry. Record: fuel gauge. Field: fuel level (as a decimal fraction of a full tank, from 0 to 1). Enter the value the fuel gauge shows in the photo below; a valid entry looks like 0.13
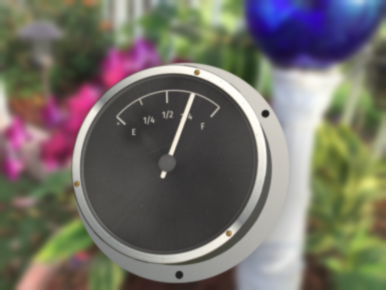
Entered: 0.75
